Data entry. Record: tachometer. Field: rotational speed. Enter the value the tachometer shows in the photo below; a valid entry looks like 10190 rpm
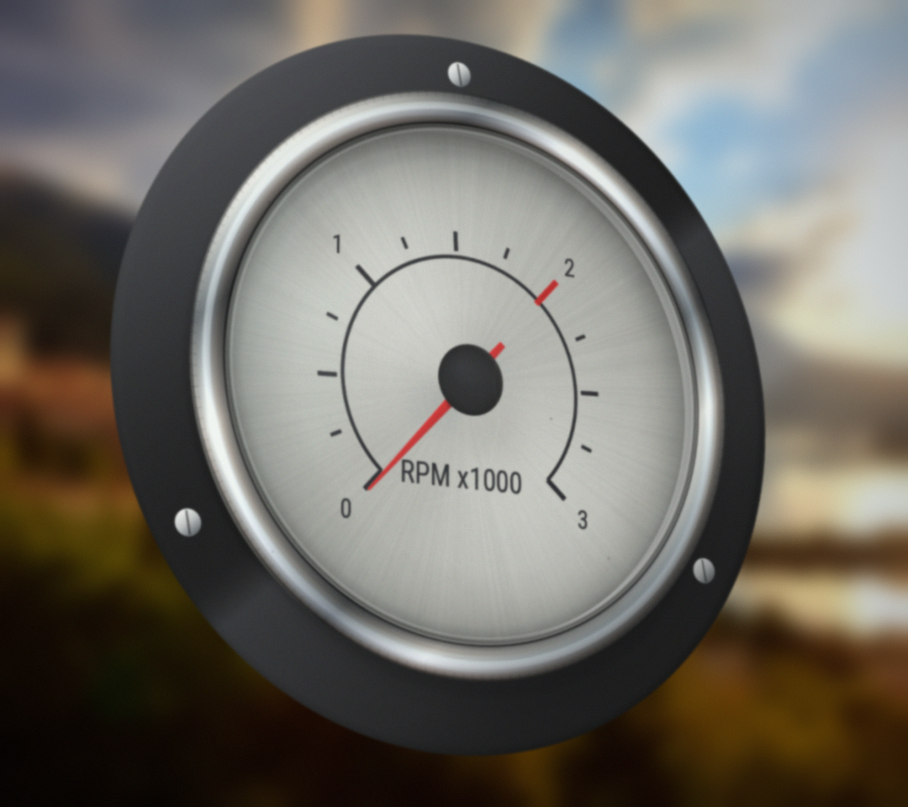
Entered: 0 rpm
